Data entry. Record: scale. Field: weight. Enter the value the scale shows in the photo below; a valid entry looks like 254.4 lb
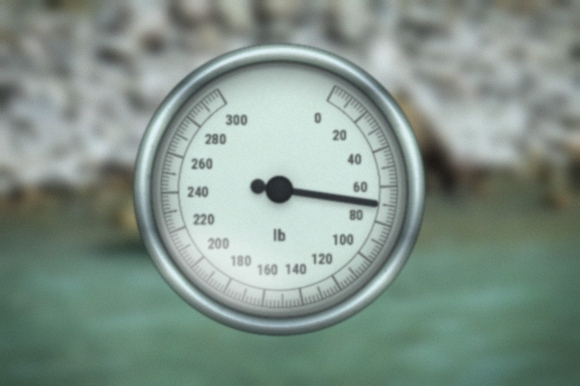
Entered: 70 lb
